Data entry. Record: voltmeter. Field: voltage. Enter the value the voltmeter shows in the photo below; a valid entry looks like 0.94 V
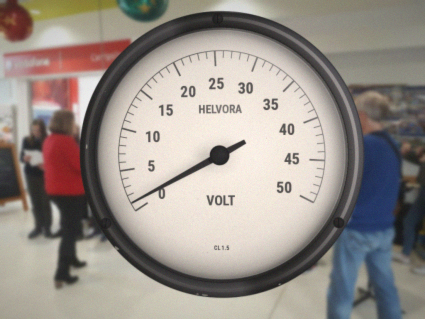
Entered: 1 V
